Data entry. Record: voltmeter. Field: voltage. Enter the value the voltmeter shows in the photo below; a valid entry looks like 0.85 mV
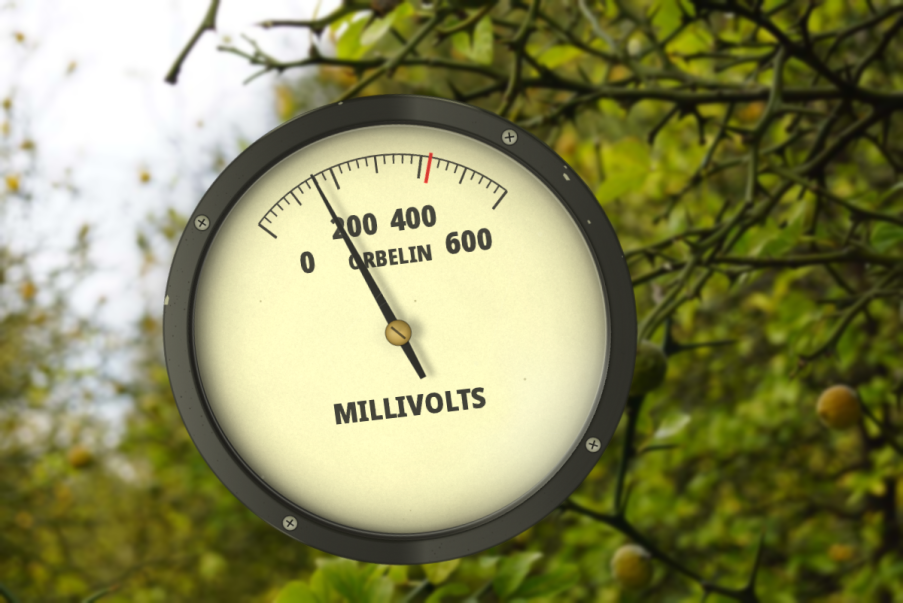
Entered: 160 mV
